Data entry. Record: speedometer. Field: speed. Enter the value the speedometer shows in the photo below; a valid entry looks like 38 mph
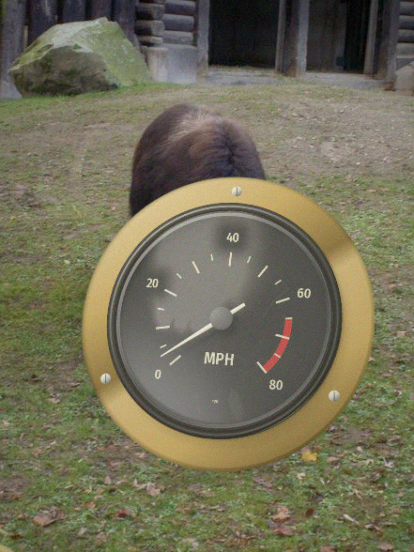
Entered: 2.5 mph
